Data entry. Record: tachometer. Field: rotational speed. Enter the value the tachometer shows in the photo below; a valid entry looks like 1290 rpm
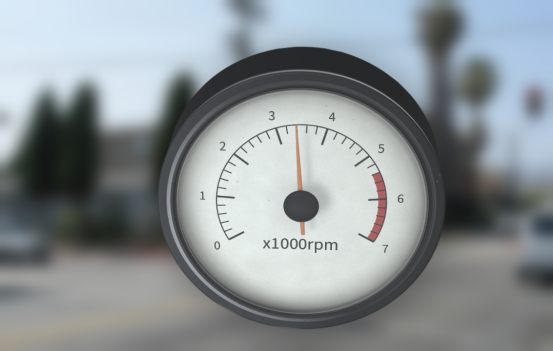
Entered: 3400 rpm
